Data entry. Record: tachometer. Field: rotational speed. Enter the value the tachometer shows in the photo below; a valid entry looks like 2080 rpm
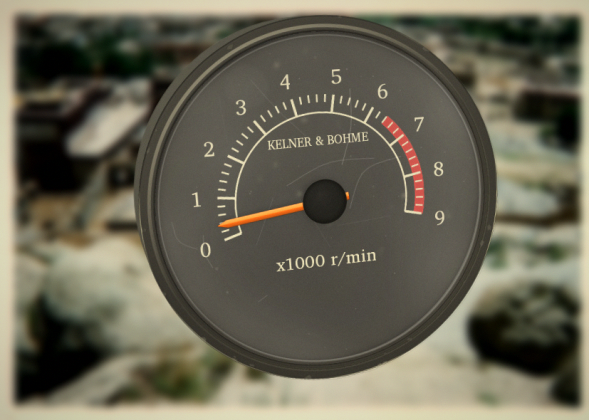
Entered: 400 rpm
